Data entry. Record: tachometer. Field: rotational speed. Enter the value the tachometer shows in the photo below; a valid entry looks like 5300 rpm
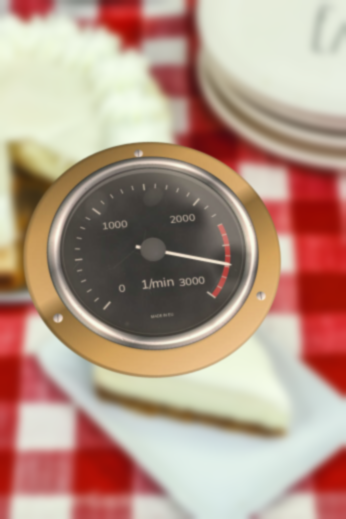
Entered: 2700 rpm
